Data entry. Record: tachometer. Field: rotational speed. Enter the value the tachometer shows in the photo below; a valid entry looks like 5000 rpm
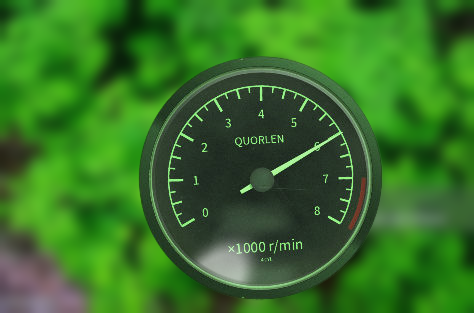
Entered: 6000 rpm
